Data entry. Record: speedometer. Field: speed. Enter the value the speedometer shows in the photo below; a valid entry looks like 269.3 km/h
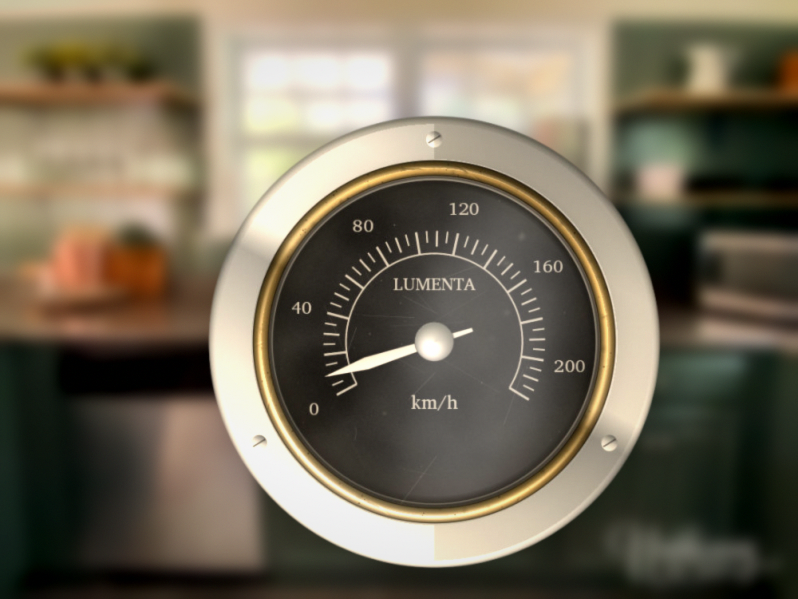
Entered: 10 km/h
